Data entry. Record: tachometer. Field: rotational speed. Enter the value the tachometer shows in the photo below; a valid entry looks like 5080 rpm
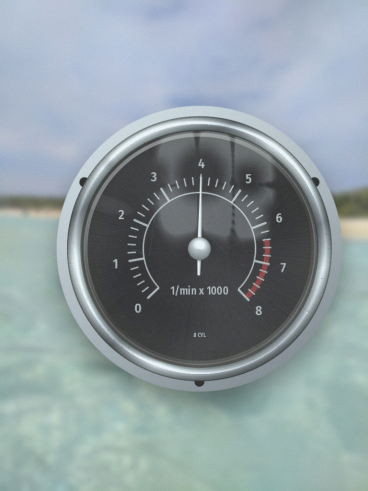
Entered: 4000 rpm
